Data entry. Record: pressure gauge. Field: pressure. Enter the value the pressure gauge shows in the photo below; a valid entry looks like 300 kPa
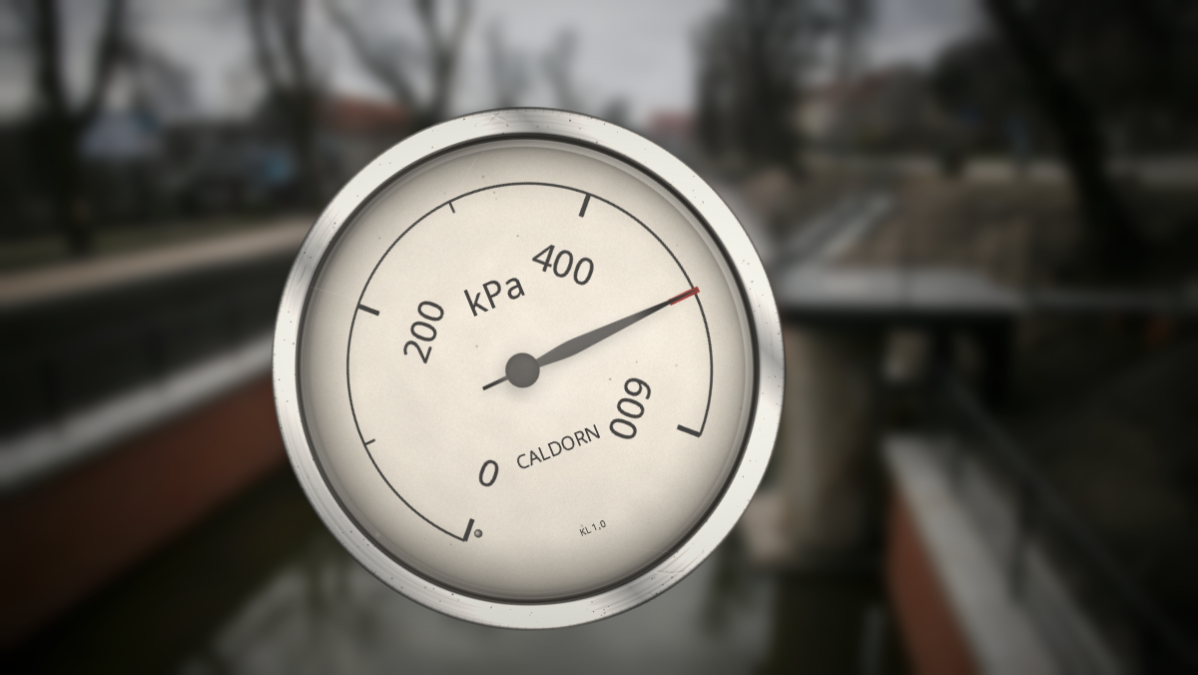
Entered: 500 kPa
